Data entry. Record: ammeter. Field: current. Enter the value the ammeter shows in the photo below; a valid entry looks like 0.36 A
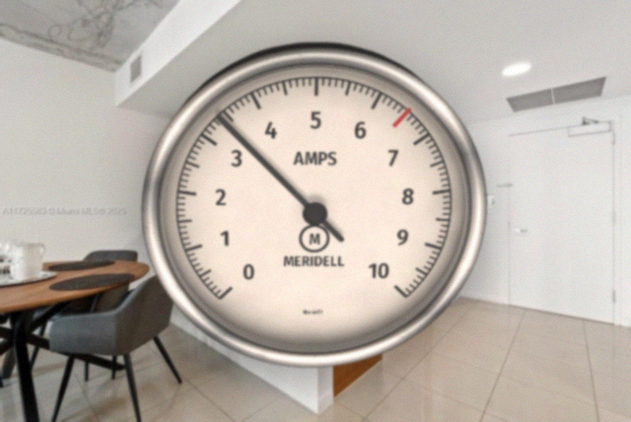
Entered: 3.4 A
